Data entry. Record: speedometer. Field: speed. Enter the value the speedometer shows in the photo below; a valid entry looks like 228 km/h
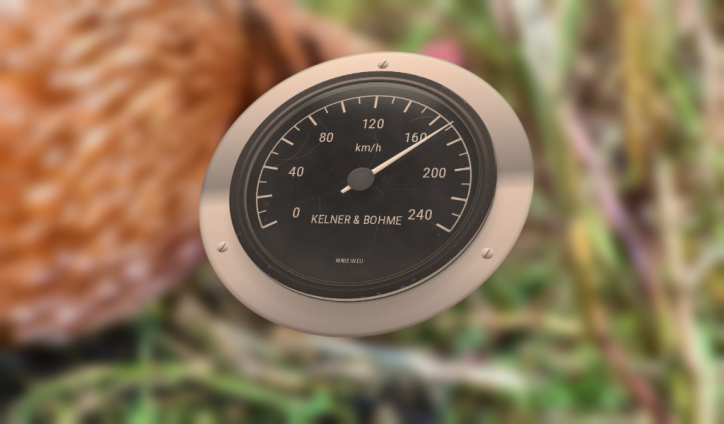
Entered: 170 km/h
